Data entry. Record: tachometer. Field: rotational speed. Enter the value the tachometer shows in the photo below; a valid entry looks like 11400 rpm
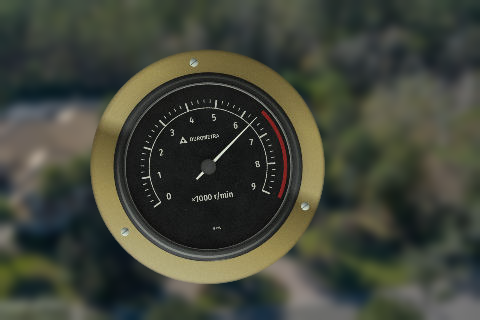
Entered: 6400 rpm
